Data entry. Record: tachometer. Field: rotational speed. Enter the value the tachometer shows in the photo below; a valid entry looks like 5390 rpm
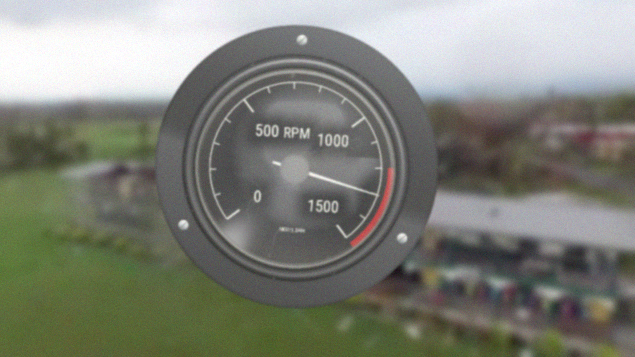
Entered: 1300 rpm
